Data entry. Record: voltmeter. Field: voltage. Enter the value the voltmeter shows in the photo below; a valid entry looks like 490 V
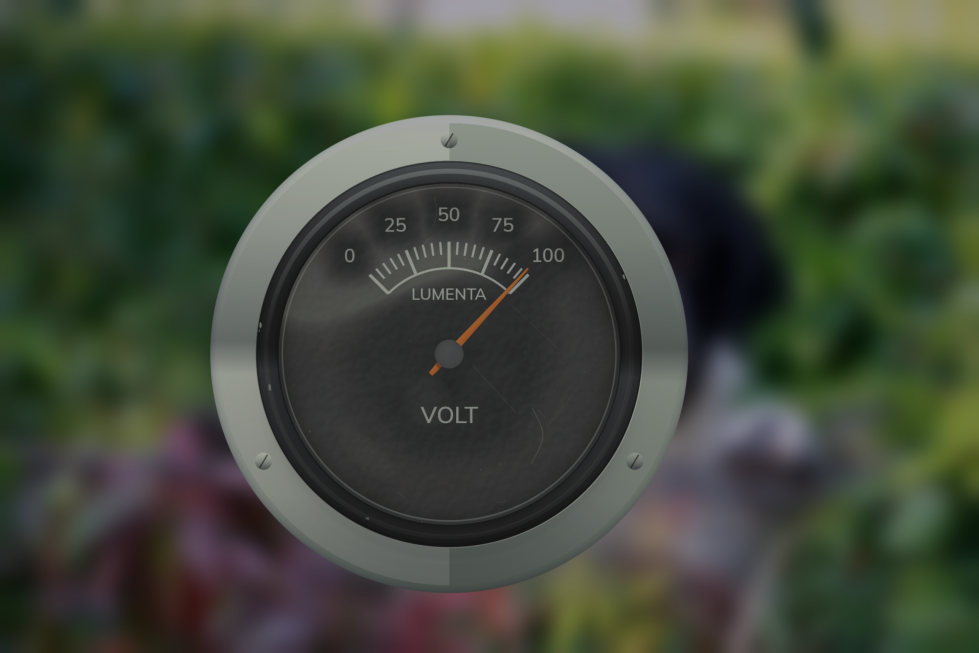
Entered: 97.5 V
